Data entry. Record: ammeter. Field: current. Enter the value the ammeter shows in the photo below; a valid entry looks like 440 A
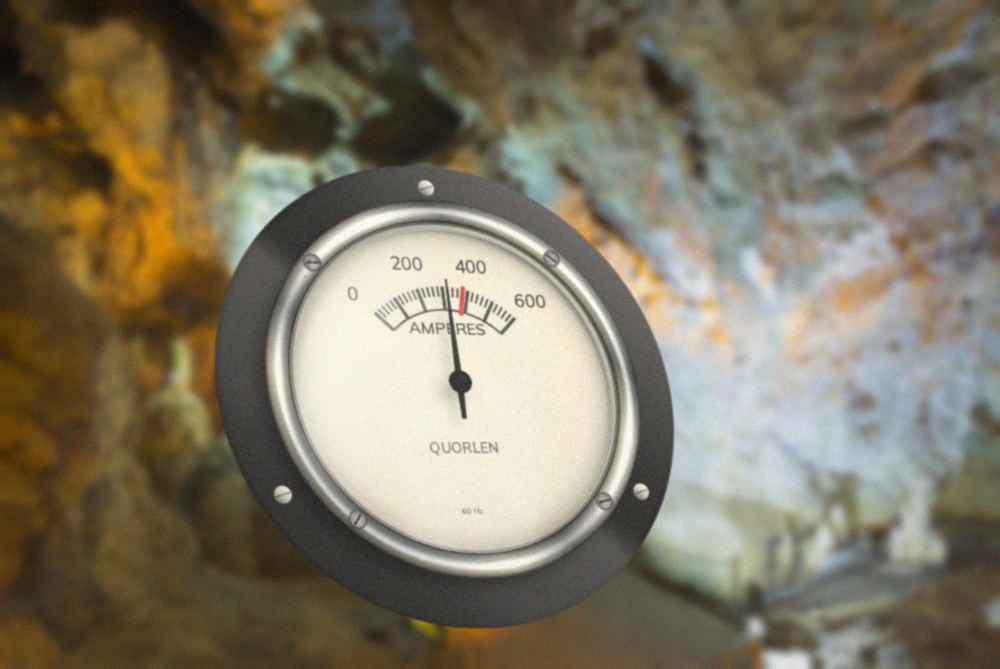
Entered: 300 A
